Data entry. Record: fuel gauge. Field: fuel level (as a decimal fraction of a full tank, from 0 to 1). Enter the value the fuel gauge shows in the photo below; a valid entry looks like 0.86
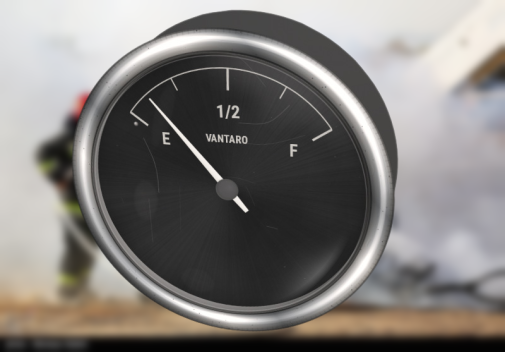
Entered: 0.125
